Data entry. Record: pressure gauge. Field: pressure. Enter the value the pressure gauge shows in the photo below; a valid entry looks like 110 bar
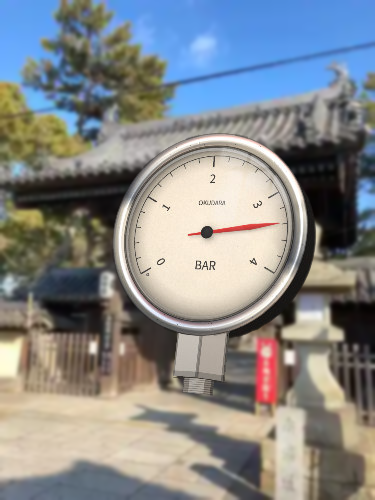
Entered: 3.4 bar
